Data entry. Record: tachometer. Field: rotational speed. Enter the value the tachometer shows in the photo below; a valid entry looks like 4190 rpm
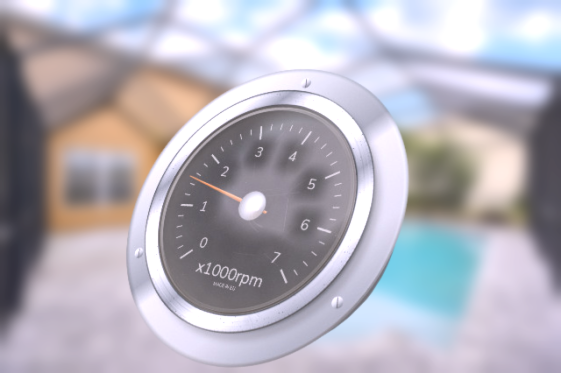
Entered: 1500 rpm
